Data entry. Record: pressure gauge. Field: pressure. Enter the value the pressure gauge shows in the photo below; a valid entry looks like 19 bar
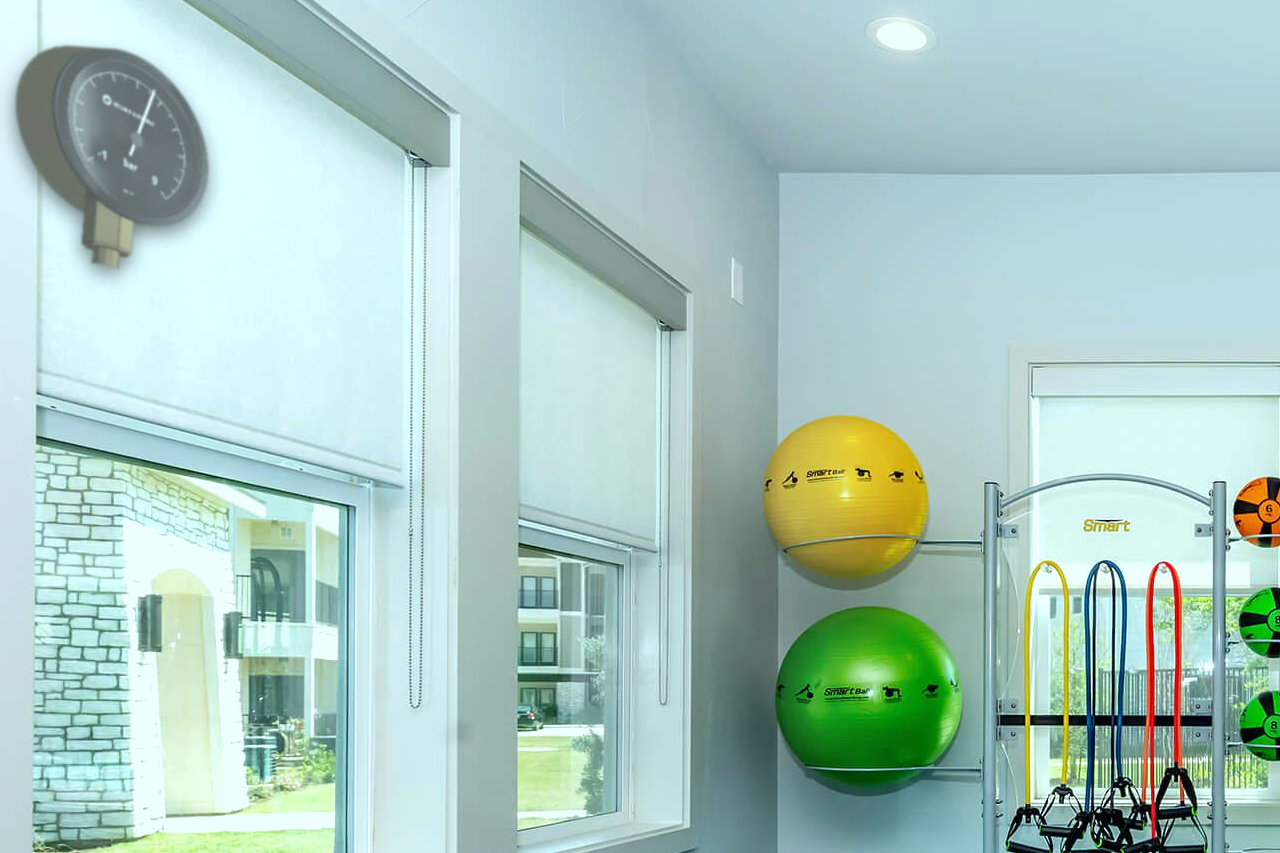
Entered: 4.5 bar
